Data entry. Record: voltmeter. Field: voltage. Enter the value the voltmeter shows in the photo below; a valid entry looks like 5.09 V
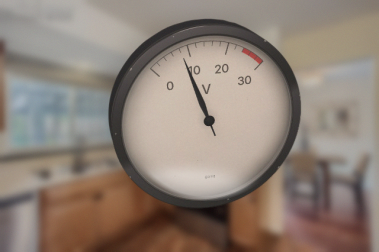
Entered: 8 V
